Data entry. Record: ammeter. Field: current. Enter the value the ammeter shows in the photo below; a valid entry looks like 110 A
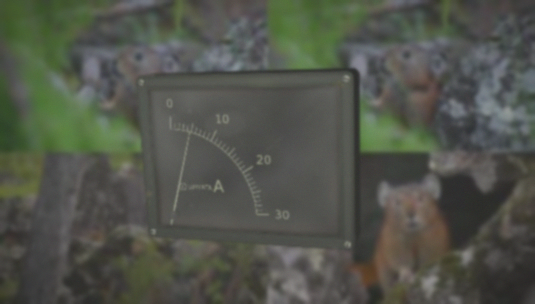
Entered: 5 A
